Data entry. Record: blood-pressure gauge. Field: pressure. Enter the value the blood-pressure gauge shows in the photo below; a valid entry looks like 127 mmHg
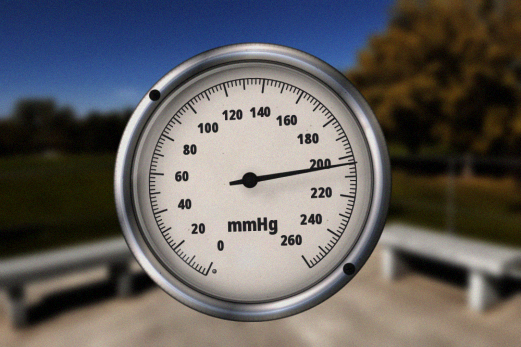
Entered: 204 mmHg
